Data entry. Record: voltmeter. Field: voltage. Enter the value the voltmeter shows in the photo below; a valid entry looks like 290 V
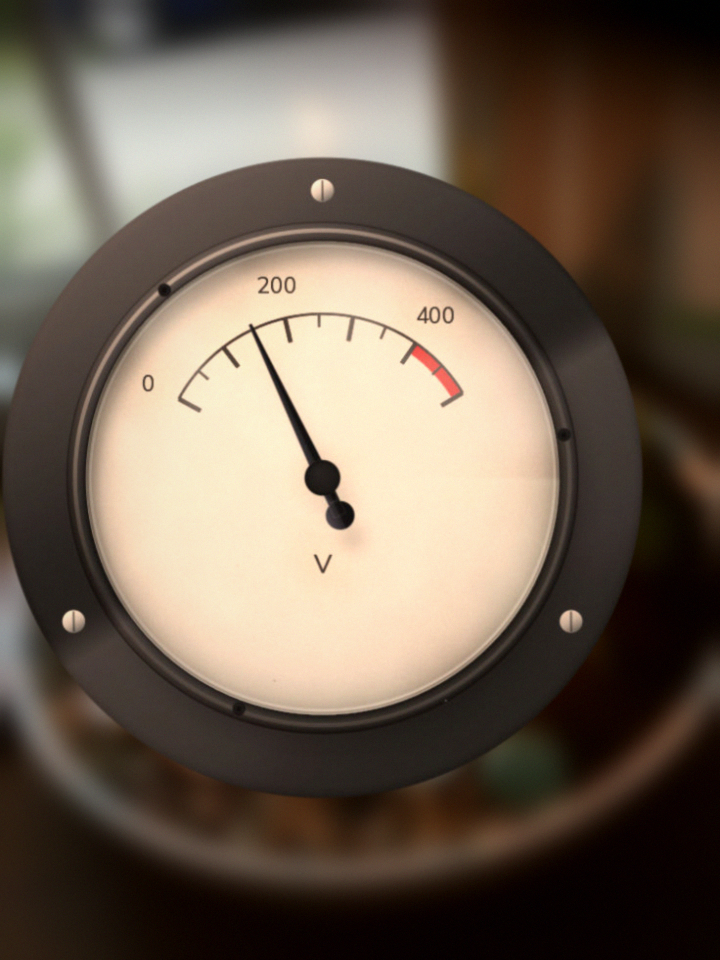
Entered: 150 V
